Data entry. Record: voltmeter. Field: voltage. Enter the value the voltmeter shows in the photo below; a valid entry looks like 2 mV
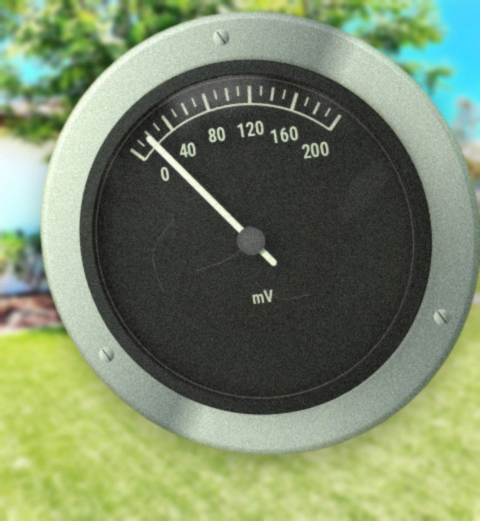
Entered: 20 mV
